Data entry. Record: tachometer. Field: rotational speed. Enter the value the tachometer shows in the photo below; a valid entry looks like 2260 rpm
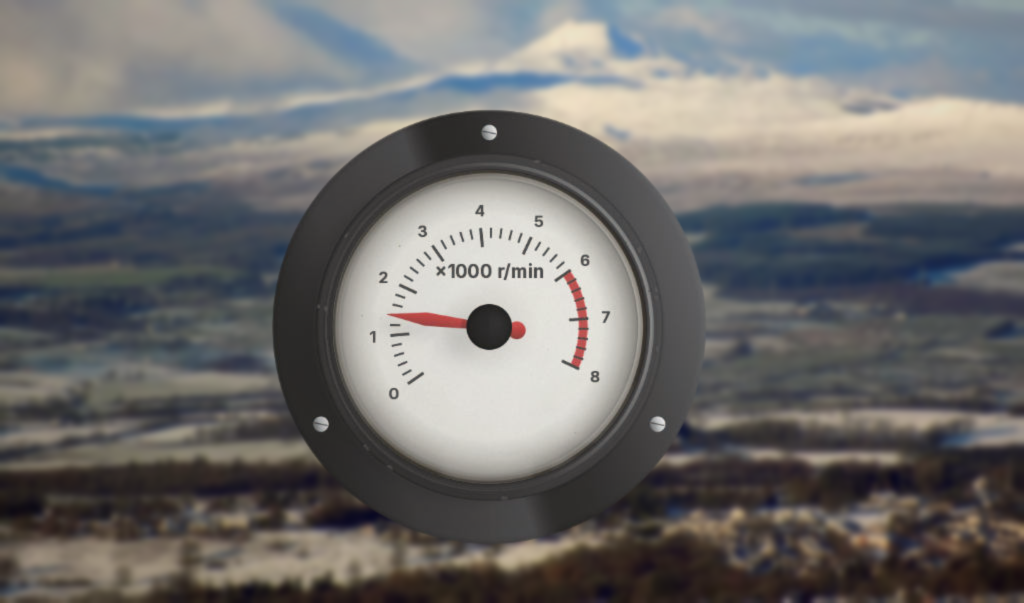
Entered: 1400 rpm
